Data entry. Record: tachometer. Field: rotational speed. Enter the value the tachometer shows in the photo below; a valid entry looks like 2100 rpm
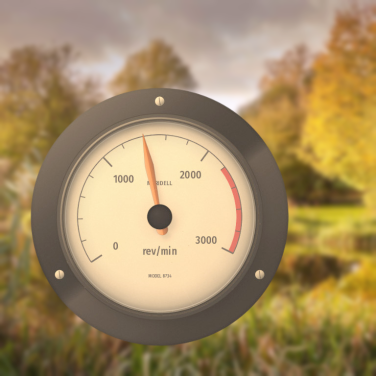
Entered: 1400 rpm
